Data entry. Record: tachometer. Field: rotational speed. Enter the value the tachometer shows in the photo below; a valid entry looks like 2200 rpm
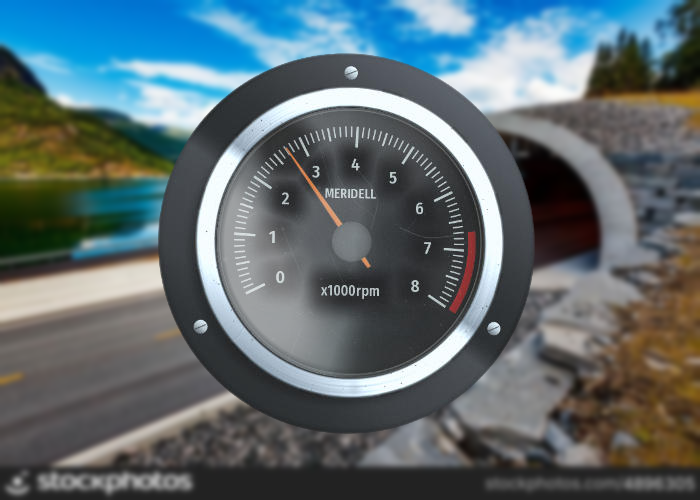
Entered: 2700 rpm
